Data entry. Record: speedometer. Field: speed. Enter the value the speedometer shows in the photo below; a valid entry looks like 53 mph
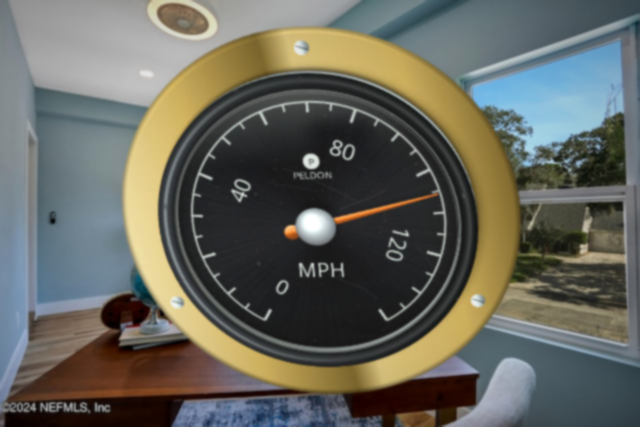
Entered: 105 mph
